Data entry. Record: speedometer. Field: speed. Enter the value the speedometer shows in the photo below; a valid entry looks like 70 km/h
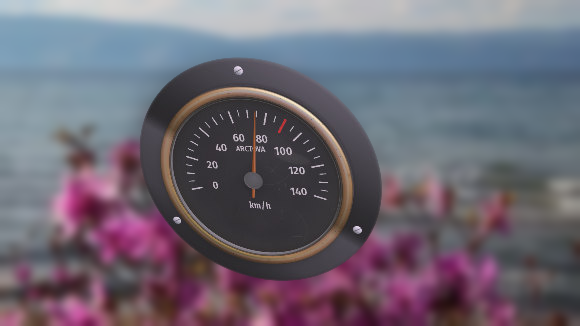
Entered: 75 km/h
